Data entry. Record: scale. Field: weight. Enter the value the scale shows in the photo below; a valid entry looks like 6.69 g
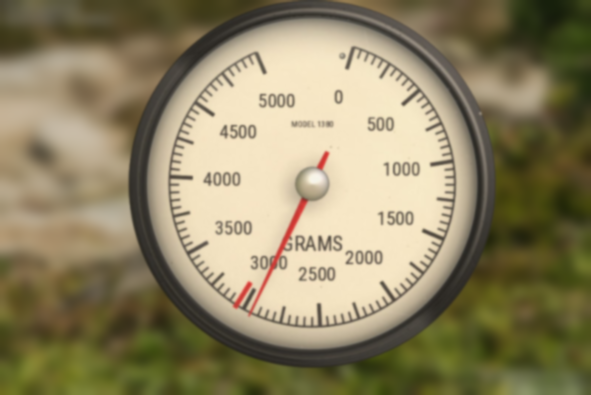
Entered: 2950 g
